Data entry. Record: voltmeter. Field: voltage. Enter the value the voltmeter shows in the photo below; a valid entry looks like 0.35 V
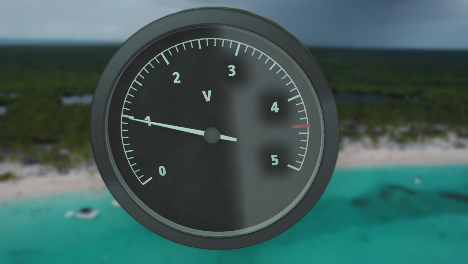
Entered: 1 V
